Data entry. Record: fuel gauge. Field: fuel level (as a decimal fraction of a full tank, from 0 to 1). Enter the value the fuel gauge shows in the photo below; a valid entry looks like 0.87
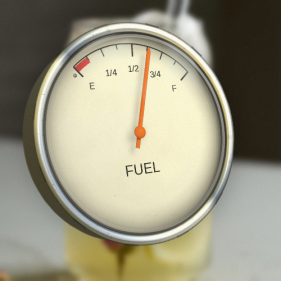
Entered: 0.625
